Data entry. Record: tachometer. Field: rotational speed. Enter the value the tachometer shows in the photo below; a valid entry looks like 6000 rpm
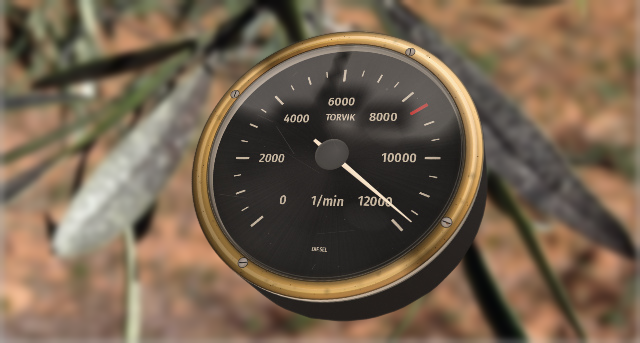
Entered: 11750 rpm
